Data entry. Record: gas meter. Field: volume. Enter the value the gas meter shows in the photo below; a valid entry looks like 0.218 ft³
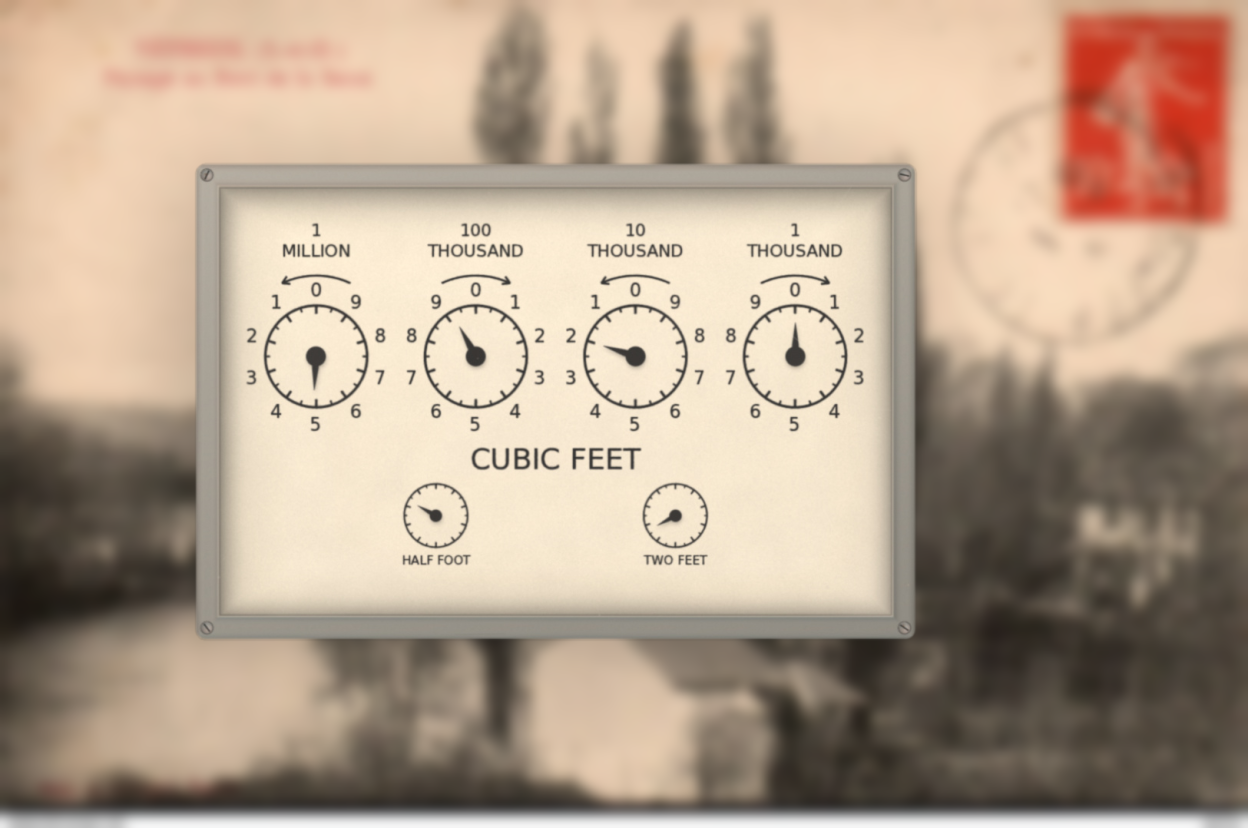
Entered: 492000 ft³
